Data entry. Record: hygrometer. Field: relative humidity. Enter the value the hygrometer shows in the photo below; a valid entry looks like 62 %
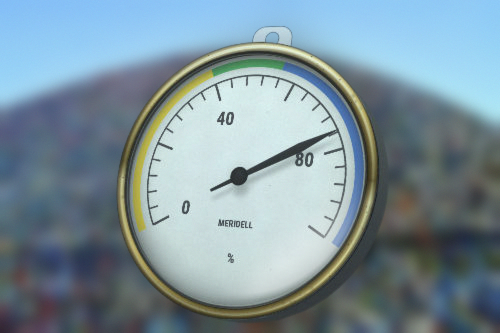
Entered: 76 %
